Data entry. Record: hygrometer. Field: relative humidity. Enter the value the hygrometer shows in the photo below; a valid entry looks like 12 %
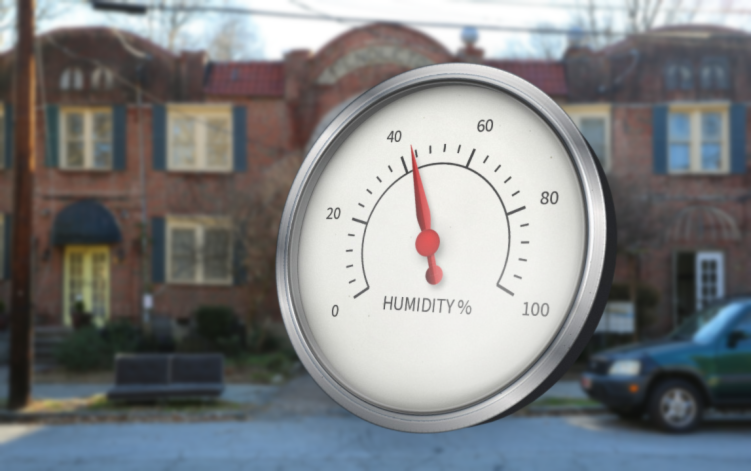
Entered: 44 %
